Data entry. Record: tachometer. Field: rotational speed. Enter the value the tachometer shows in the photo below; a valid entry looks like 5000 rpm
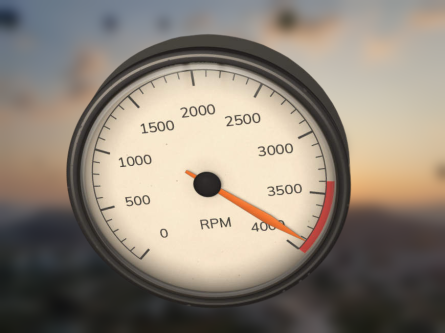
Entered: 3900 rpm
